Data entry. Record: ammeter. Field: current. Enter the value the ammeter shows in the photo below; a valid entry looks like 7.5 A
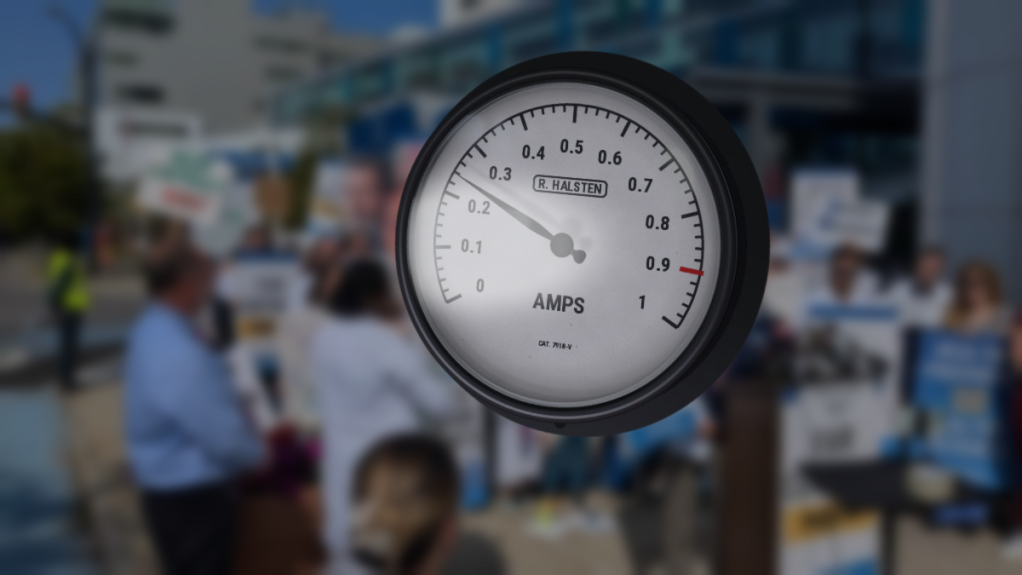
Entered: 0.24 A
